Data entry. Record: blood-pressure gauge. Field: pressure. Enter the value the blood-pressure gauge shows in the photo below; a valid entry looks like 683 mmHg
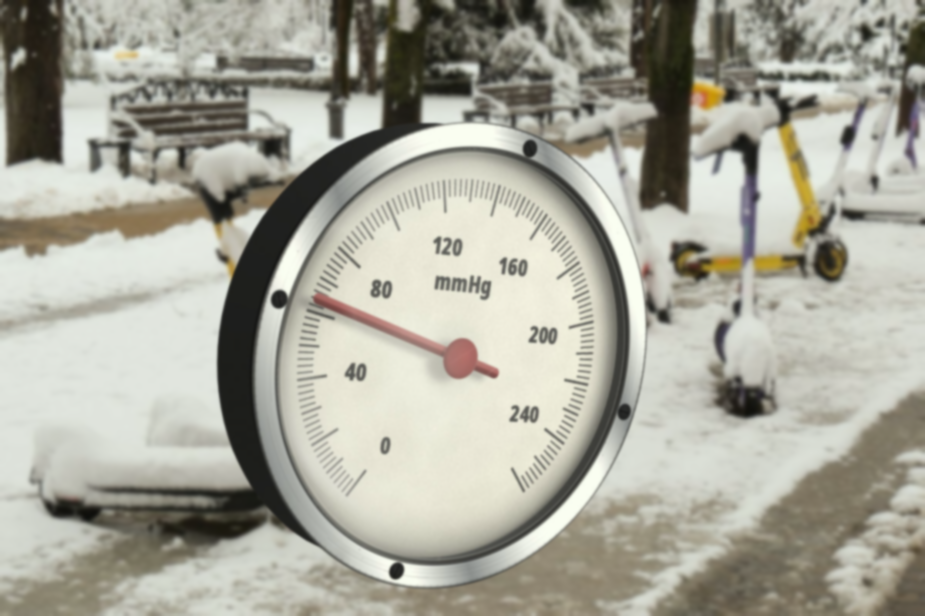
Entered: 64 mmHg
